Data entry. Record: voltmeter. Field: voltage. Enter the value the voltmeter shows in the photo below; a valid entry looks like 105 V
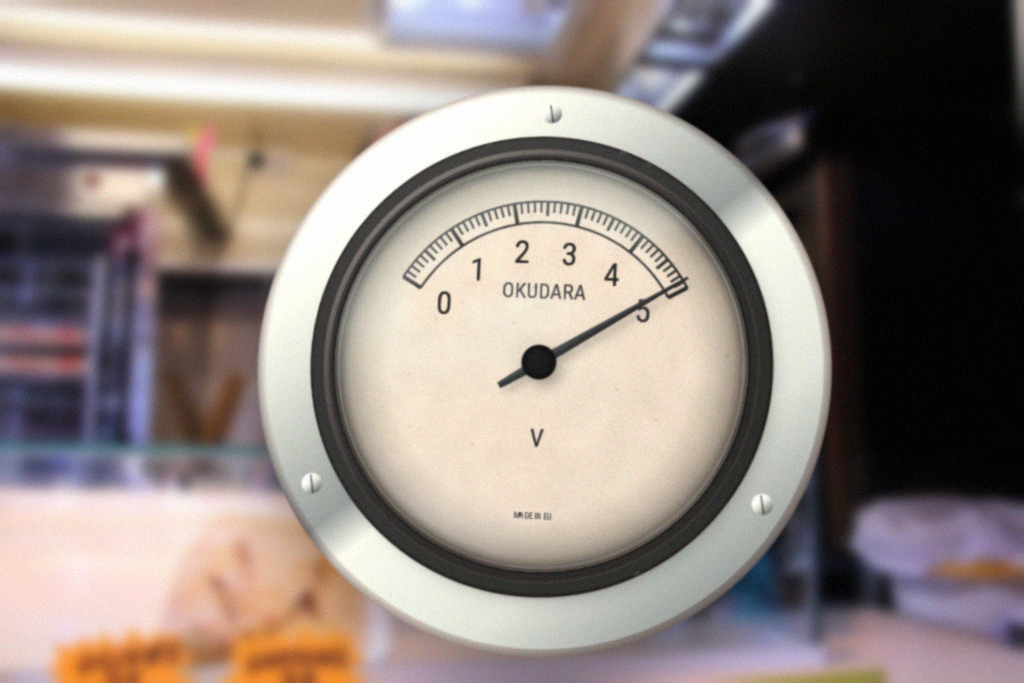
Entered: 4.9 V
